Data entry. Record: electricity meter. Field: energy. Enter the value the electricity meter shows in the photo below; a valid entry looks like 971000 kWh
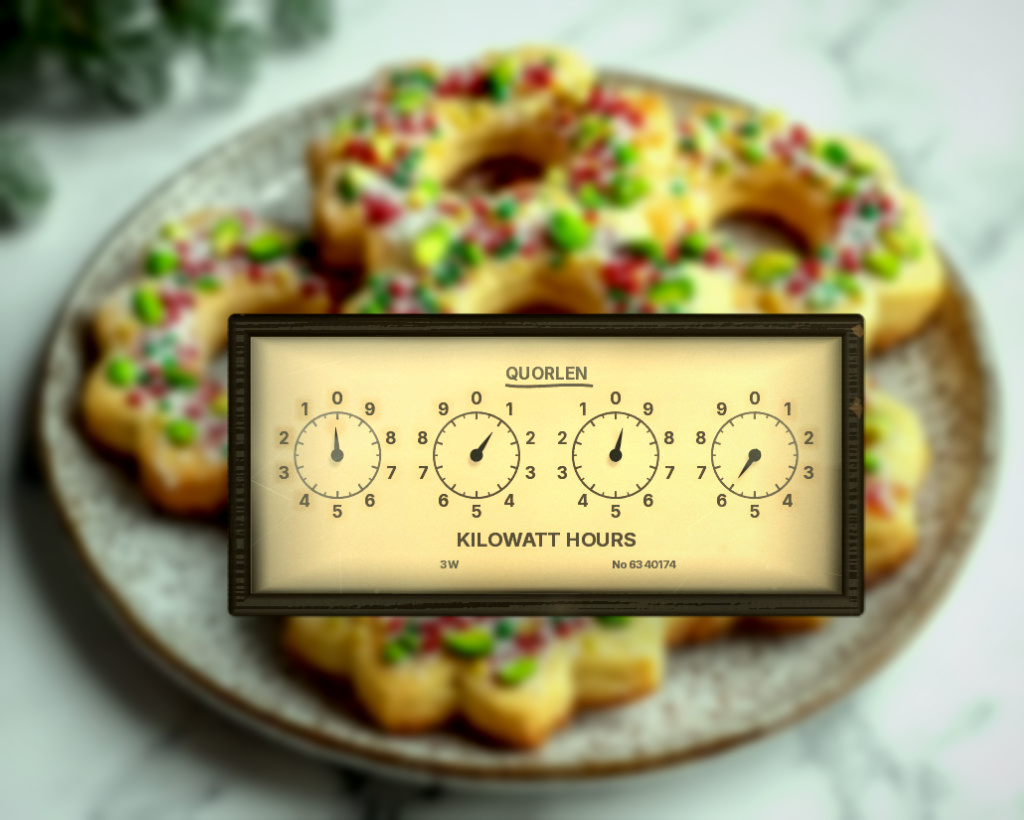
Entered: 96 kWh
